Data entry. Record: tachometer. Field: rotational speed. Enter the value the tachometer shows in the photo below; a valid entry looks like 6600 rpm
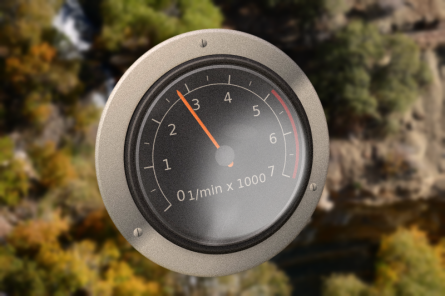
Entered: 2750 rpm
